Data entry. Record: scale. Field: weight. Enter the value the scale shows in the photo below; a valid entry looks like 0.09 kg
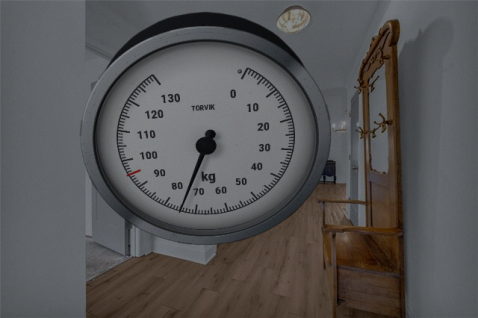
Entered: 75 kg
